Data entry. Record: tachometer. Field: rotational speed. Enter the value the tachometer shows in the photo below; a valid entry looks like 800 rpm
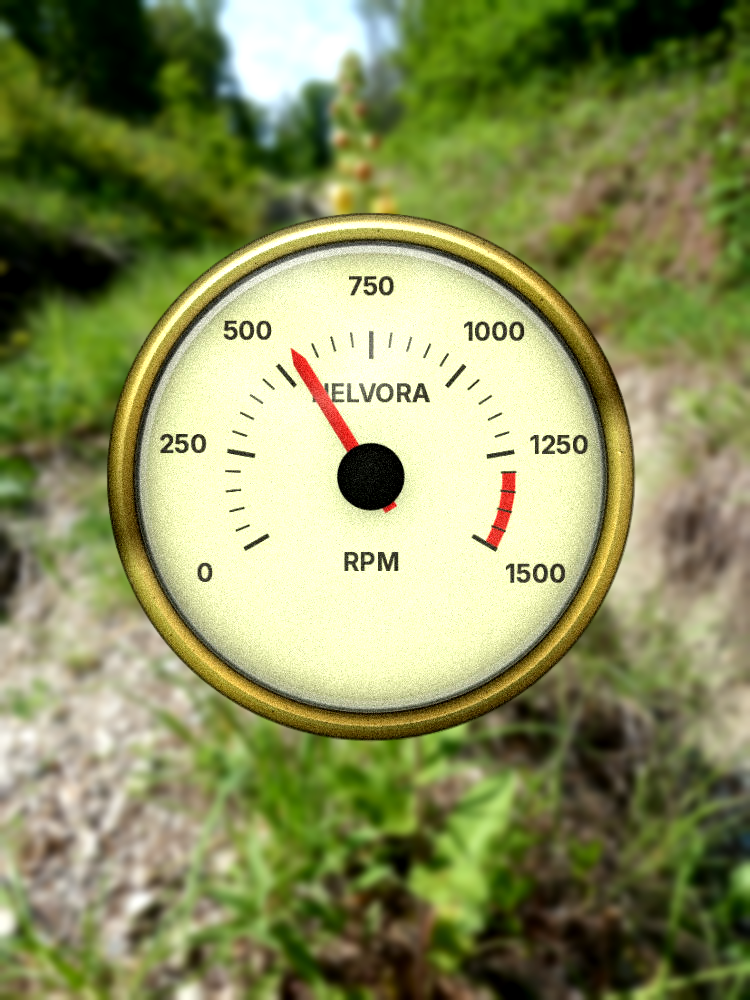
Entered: 550 rpm
